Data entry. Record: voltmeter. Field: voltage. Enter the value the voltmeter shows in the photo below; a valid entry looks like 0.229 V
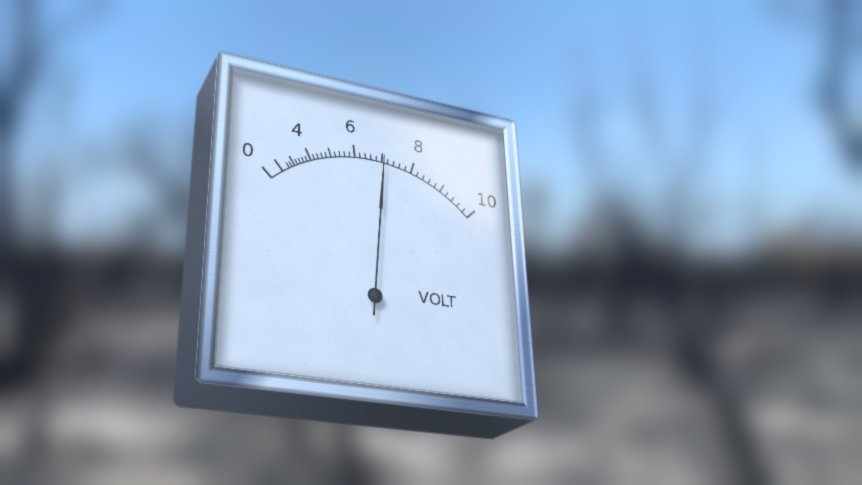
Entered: 7 V
